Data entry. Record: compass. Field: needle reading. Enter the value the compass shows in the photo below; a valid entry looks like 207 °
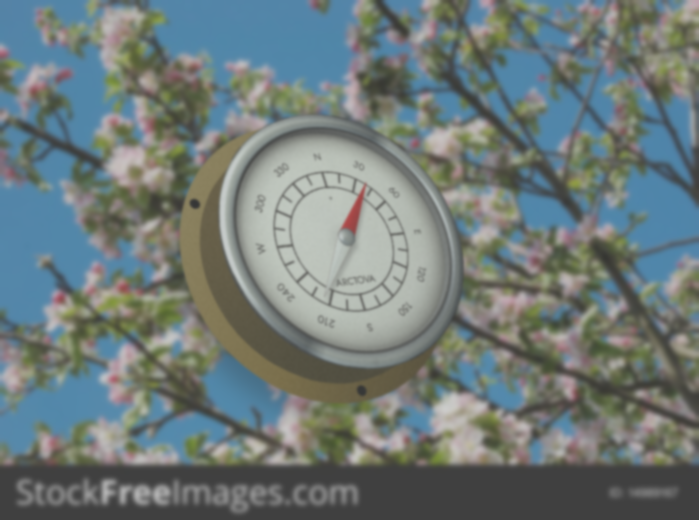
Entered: 37.5 °
